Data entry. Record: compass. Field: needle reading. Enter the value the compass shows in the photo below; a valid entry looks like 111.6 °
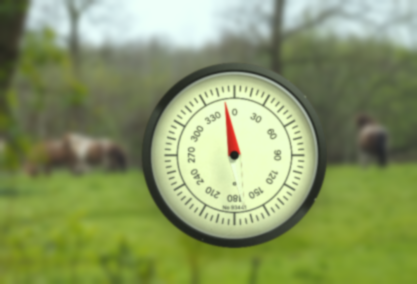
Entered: 350 °
